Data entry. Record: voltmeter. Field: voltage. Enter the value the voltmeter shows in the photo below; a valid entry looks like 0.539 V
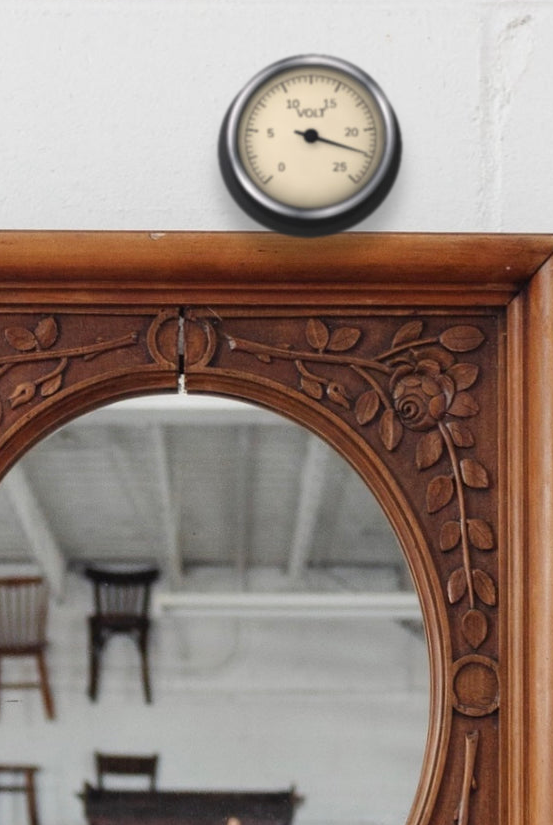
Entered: 22.5 V
